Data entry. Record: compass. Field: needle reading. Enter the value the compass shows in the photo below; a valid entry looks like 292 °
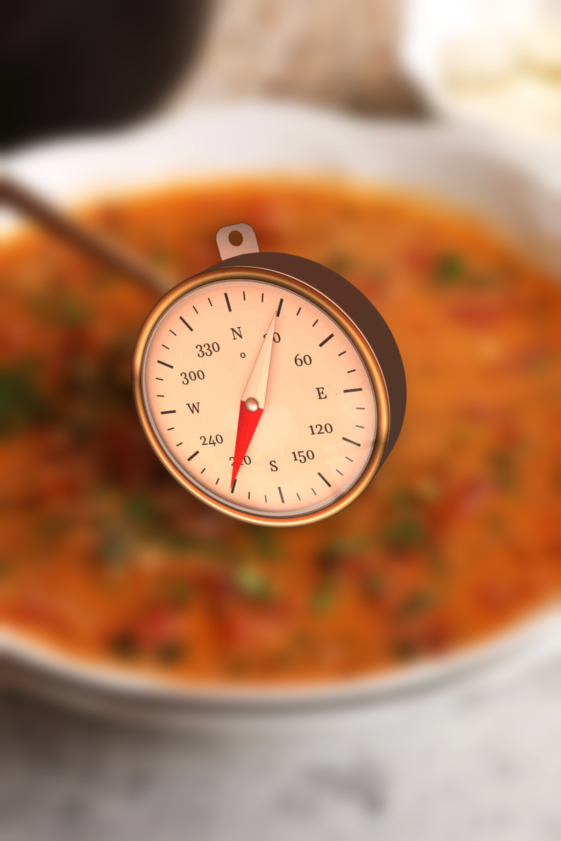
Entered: 210 °
